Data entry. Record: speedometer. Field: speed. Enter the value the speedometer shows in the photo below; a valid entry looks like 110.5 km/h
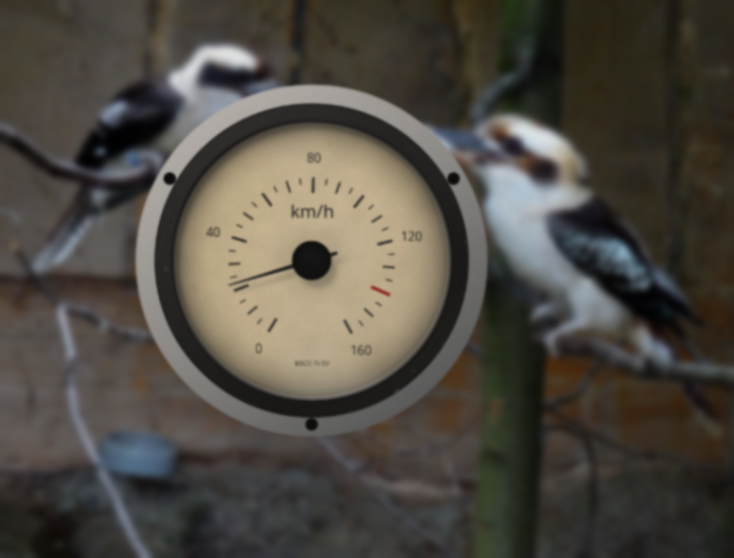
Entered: 22.5 km/h
